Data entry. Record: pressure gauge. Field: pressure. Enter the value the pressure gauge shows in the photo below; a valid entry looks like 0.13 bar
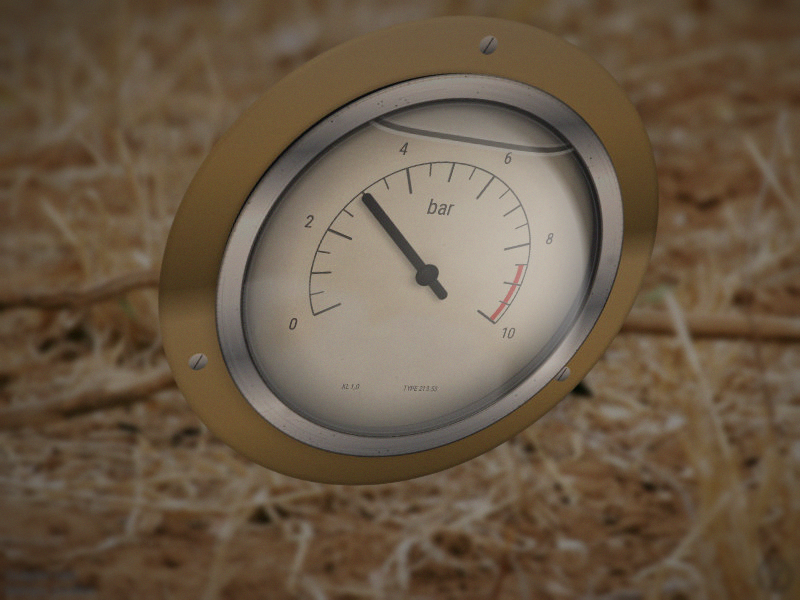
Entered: 3 bar
